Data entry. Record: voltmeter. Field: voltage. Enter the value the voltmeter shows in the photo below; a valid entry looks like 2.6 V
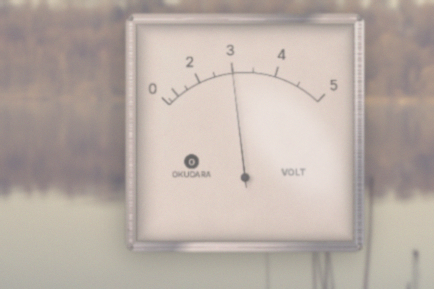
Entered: 3 V
